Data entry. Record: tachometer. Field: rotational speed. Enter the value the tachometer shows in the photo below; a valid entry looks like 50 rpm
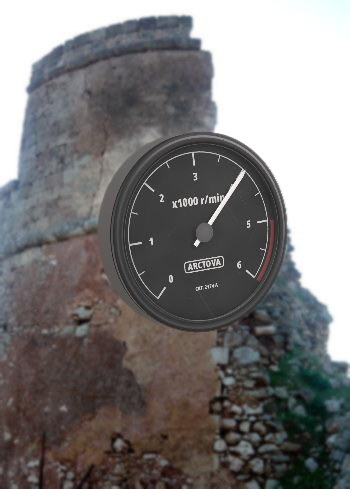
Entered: 4000 rpm
